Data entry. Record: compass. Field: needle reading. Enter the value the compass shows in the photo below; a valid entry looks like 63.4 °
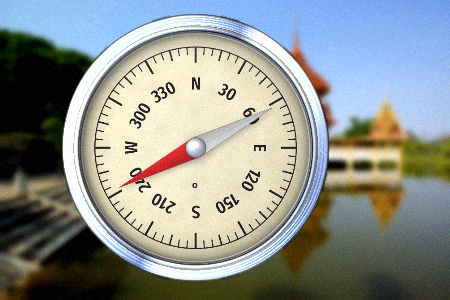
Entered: 242.5 °
